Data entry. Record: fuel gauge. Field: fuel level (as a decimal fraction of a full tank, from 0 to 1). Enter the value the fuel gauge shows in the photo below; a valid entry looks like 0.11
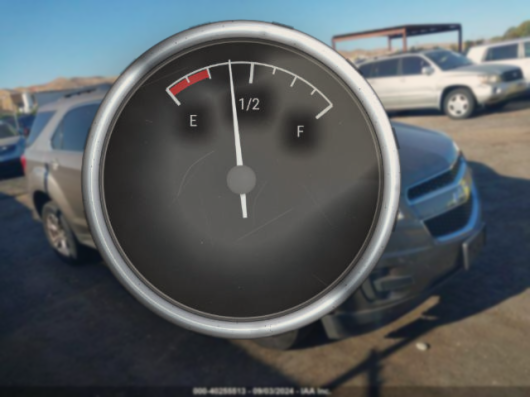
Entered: 0.375
